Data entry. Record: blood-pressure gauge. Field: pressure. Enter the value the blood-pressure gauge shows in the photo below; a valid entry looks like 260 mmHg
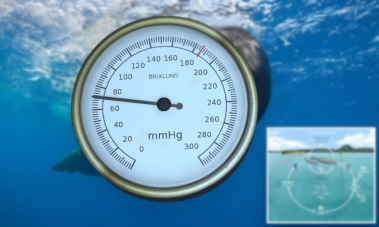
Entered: 70 mmHg
